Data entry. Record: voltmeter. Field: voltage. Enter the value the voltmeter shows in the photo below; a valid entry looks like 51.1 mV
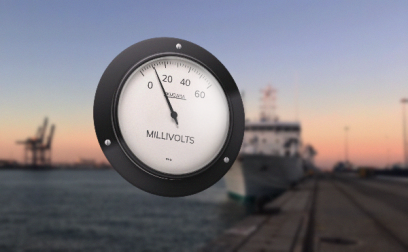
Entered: 10 mV
